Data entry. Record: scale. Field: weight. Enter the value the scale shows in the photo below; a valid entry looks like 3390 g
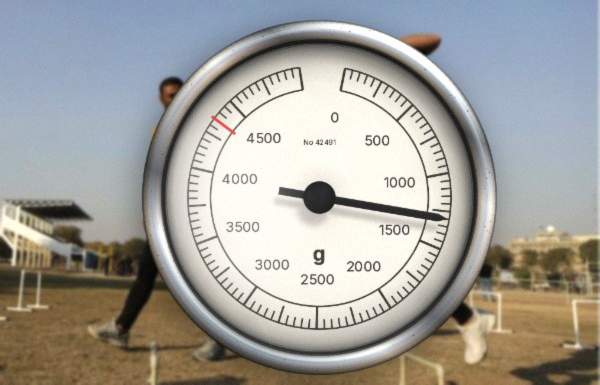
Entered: 1300 g
